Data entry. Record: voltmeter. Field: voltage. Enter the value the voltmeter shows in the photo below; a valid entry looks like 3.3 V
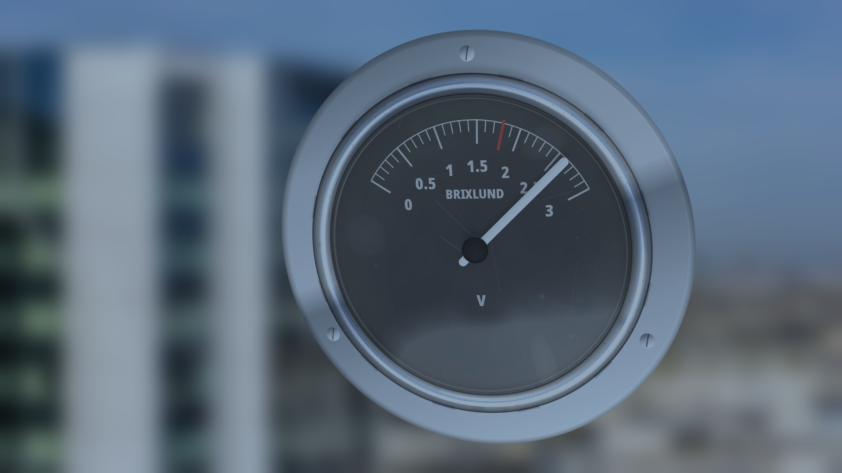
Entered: 2.6 V
